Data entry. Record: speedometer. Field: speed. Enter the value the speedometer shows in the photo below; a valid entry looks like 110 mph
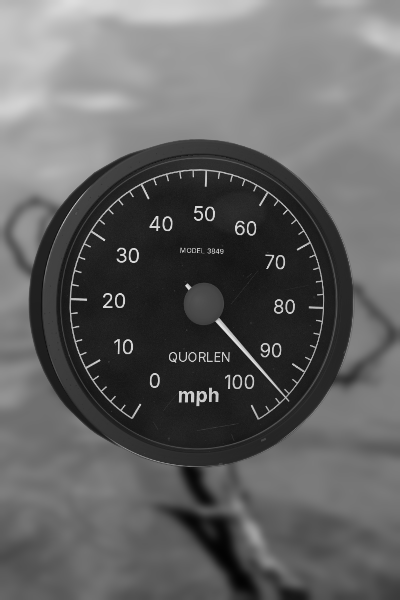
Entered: 95 mph
